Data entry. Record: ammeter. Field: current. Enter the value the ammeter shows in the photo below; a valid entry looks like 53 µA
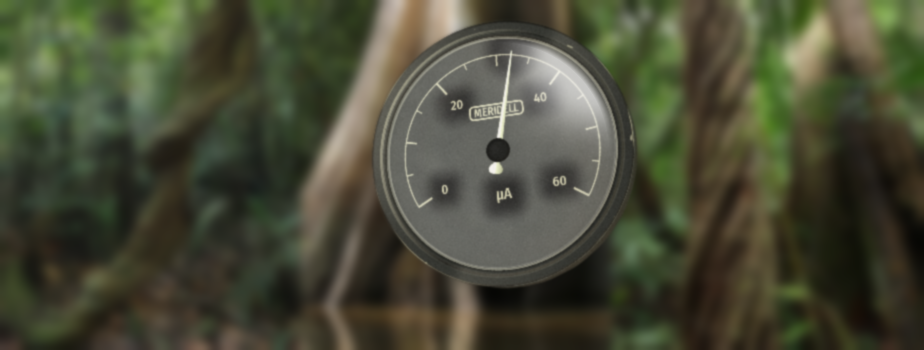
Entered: 32.5 µA
